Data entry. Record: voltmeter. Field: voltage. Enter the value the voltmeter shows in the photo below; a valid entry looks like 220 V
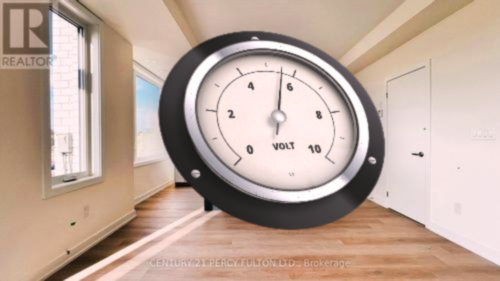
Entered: 5.5 V
